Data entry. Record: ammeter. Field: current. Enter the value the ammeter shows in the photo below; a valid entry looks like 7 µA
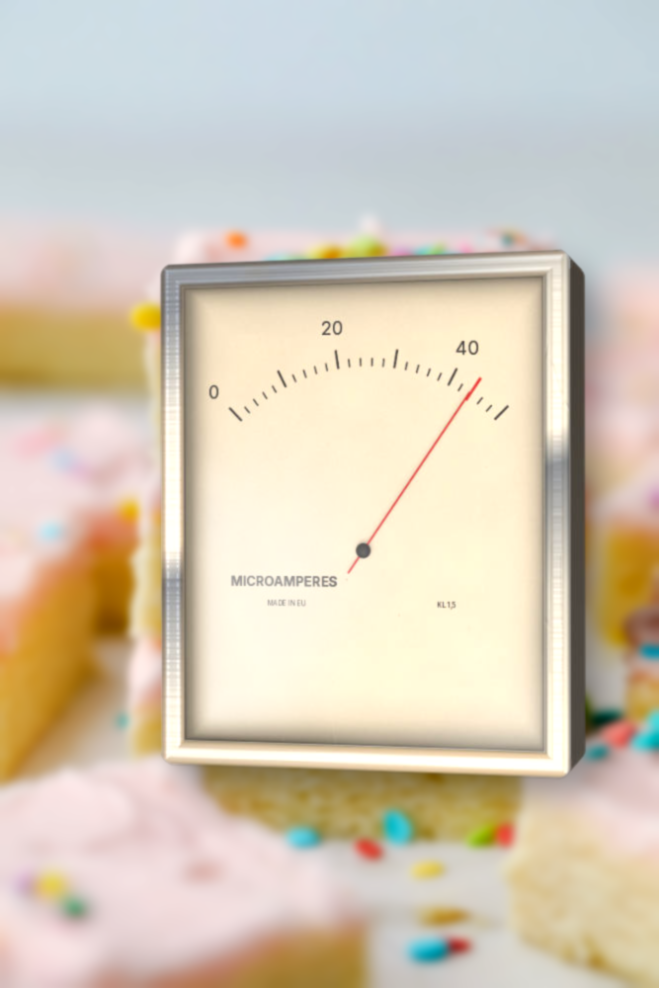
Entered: 44 µA
